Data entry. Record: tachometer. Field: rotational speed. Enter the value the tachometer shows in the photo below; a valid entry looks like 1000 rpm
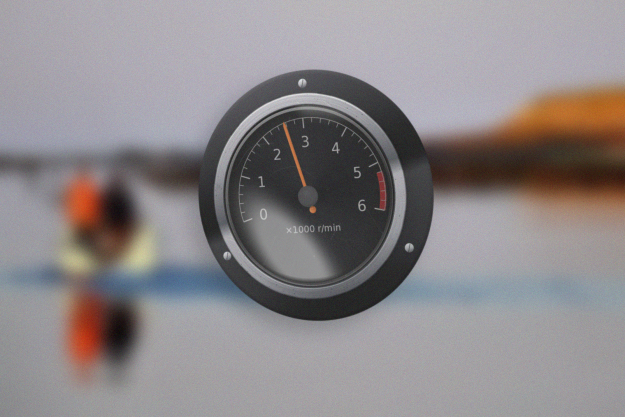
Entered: 2600 rpm
